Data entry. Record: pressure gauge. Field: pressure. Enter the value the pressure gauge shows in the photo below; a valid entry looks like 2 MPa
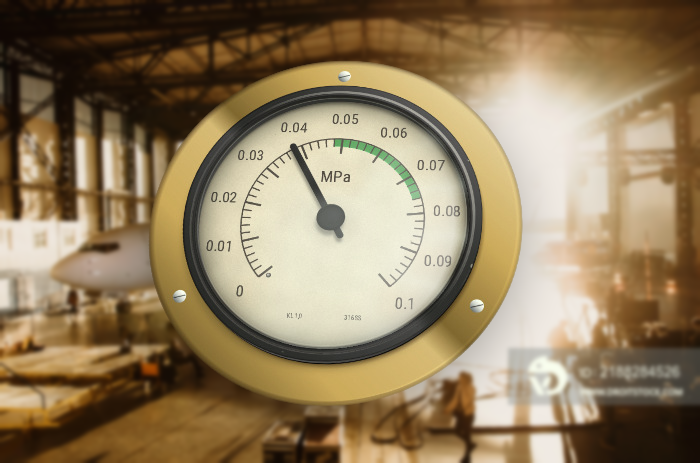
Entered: 0.038 MPa
